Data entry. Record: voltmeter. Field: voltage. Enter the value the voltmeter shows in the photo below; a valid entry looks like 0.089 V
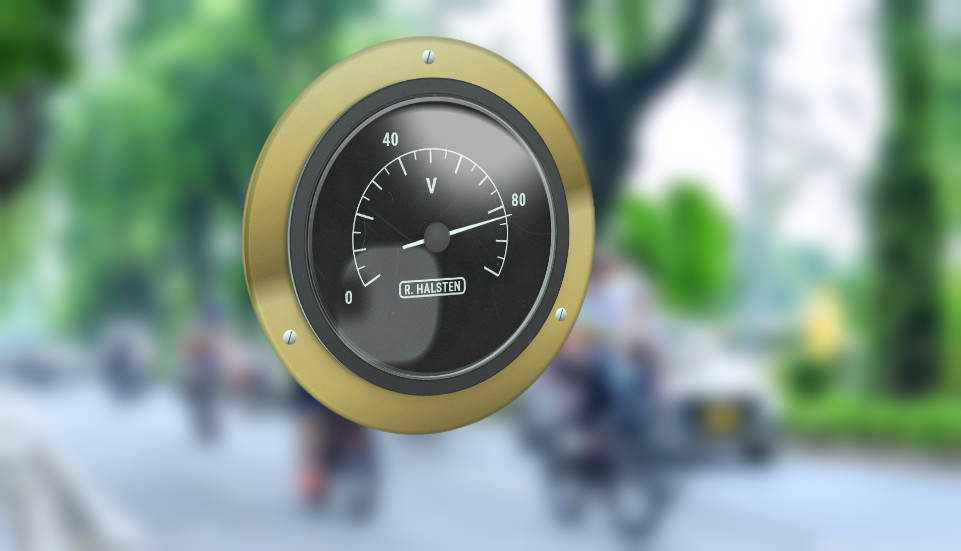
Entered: 82.5 V
